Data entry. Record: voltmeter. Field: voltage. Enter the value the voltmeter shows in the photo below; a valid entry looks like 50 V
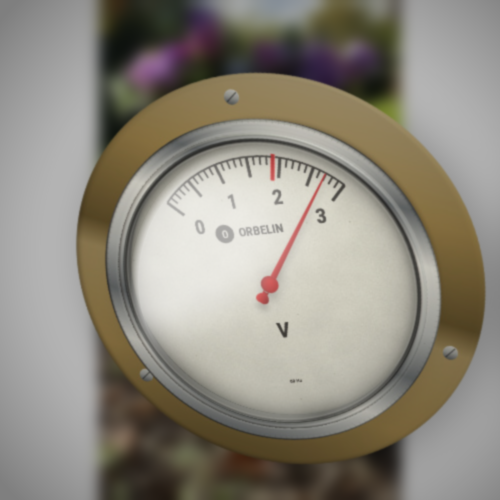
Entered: 2.7 V
